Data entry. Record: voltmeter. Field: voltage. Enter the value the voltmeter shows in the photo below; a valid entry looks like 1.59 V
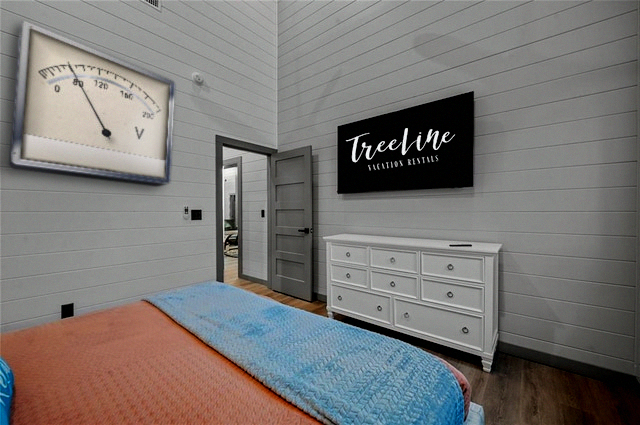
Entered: 80 V
